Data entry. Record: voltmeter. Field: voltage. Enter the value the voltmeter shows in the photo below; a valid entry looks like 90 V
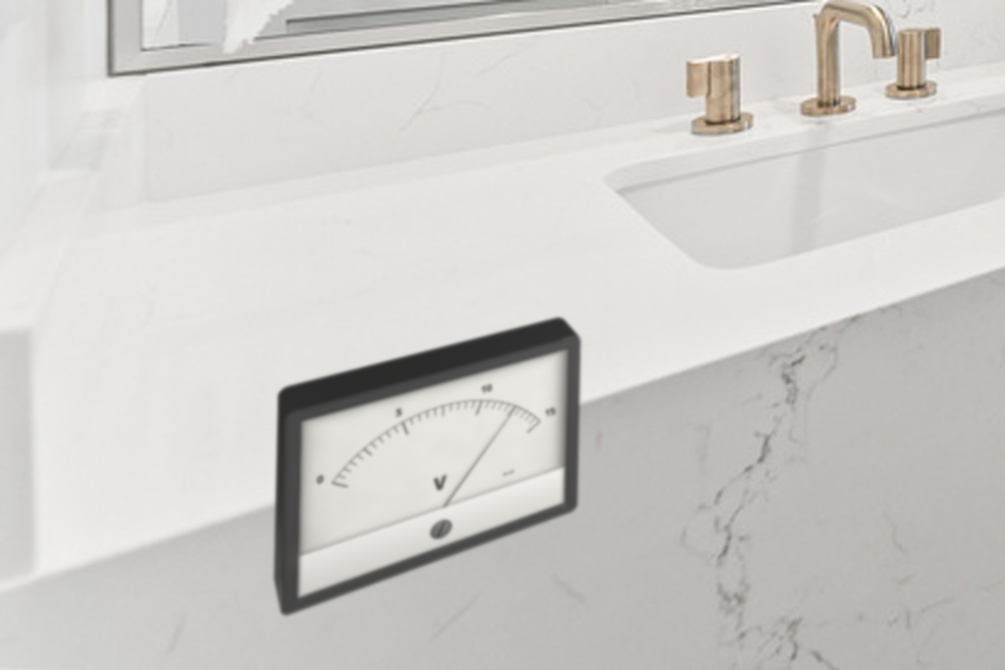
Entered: 12.5 V
